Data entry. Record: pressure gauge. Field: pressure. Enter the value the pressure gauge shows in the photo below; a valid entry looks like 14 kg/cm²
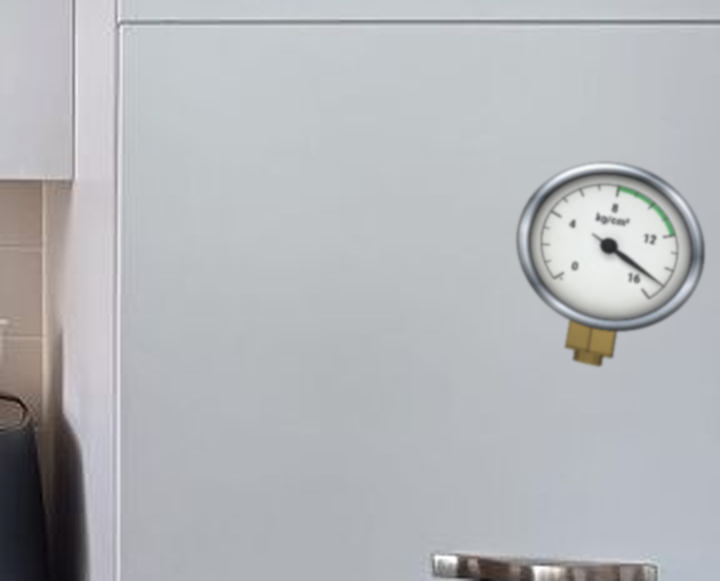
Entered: 15 kg/cm²
